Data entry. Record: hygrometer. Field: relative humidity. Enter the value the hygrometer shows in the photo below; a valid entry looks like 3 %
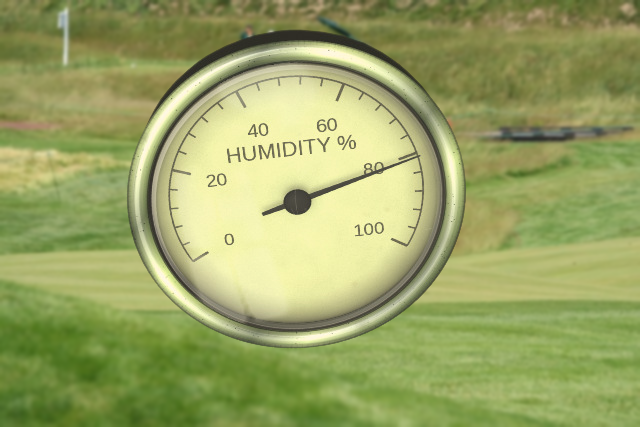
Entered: 80 %
